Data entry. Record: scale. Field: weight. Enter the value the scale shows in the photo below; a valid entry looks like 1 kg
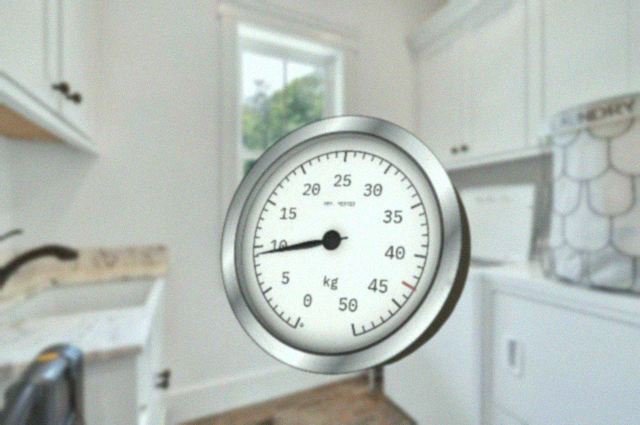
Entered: 9 kg
